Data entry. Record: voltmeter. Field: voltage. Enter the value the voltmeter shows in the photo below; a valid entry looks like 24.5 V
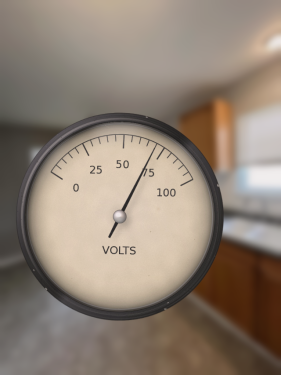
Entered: 70 V
